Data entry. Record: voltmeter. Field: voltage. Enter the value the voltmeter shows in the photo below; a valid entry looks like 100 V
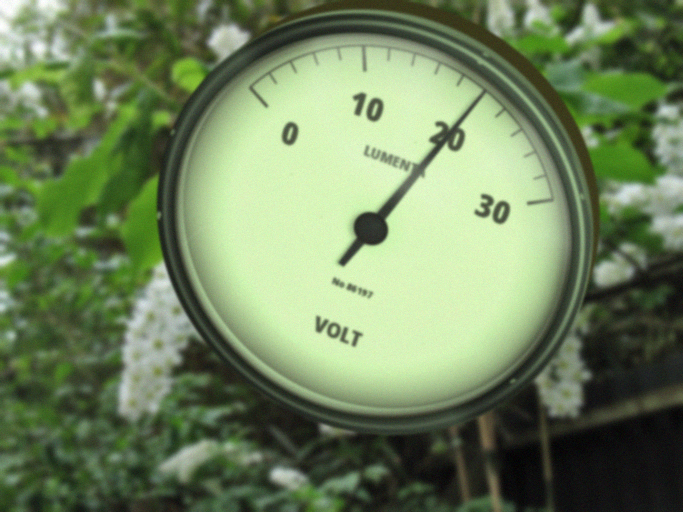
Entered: 20 V
